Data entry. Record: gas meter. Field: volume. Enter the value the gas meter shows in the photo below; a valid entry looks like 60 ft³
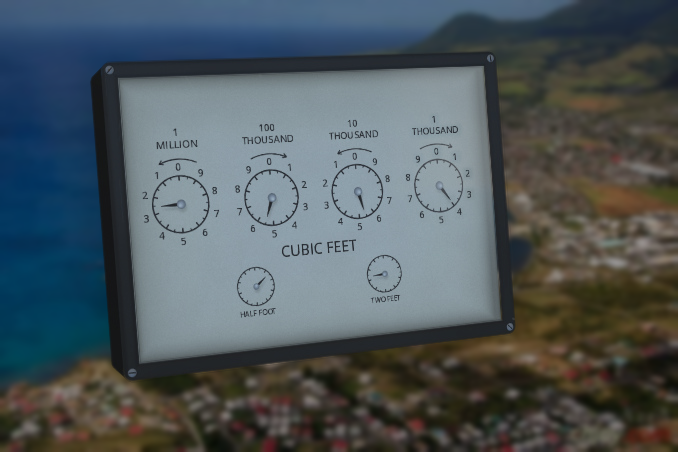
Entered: 255400 ft³
